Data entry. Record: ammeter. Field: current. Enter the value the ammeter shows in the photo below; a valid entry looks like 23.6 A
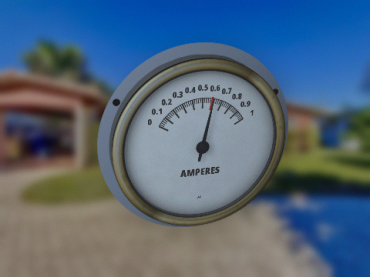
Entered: 0.6 A
